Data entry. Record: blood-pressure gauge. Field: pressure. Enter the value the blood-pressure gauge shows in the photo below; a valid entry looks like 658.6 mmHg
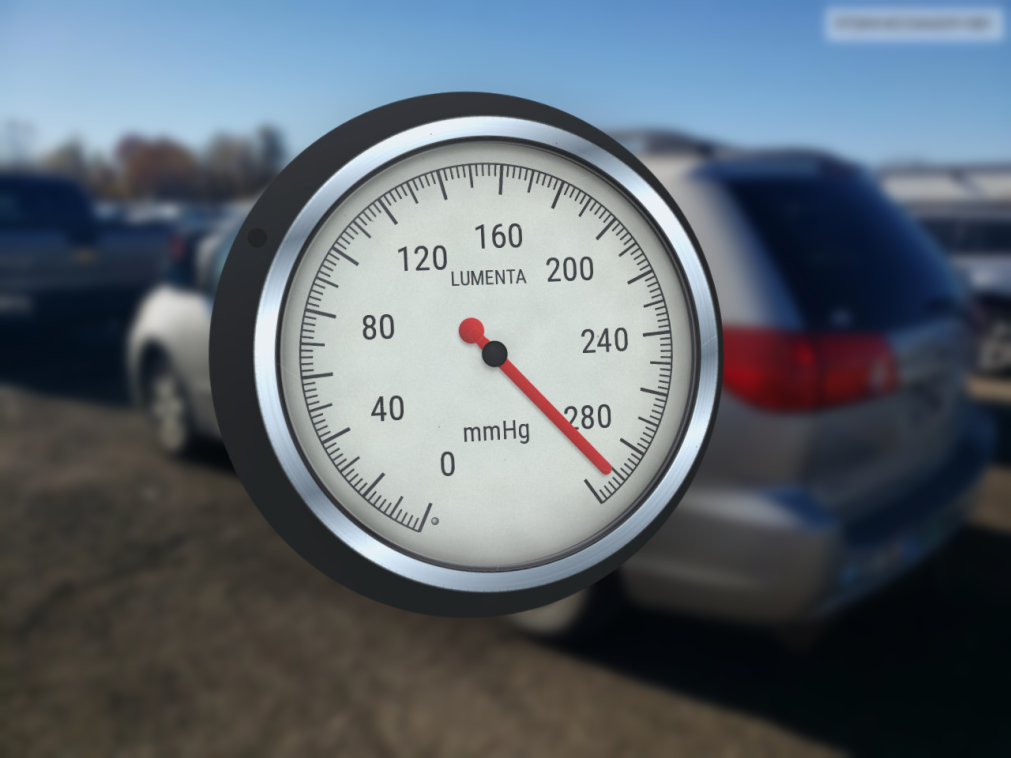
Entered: 292 mmHg
